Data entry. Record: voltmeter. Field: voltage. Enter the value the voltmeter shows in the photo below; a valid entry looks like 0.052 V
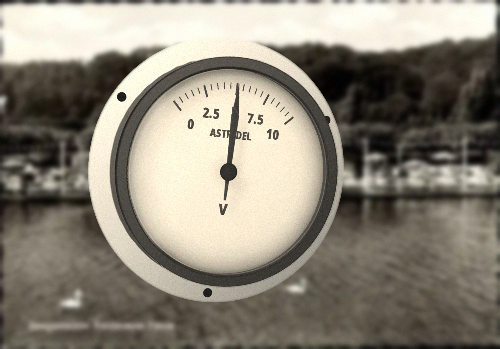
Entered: 5 V
